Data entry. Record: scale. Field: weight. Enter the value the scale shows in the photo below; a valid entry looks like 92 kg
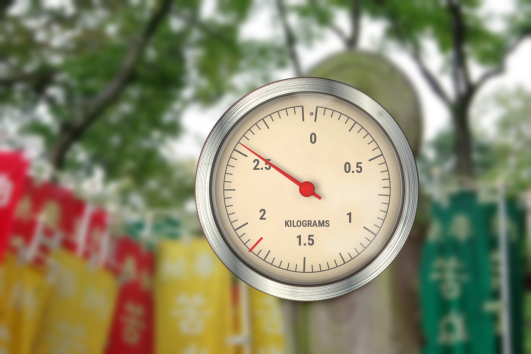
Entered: 2.55 kg
